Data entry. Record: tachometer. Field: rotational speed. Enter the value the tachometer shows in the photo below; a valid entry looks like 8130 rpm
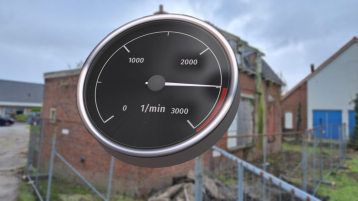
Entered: 2500 rpm
